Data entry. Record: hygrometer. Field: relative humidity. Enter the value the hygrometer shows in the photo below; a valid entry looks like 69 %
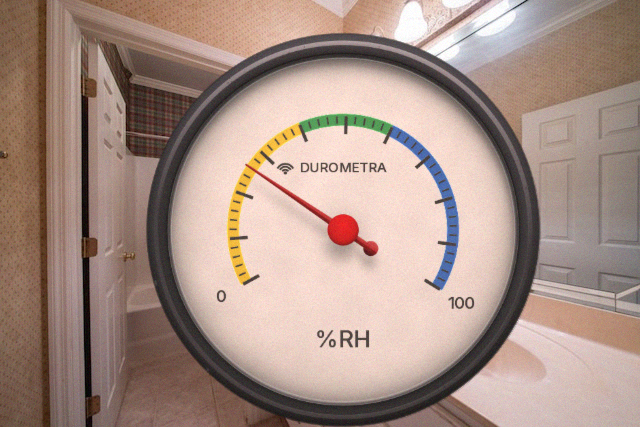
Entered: 26 %
